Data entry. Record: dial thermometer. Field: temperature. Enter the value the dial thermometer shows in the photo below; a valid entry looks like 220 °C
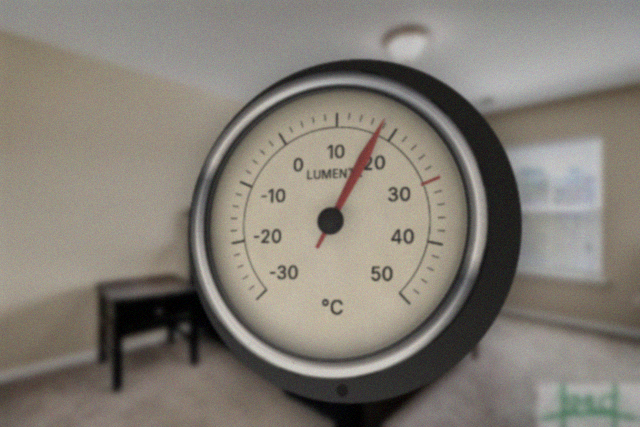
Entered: 18 °C
